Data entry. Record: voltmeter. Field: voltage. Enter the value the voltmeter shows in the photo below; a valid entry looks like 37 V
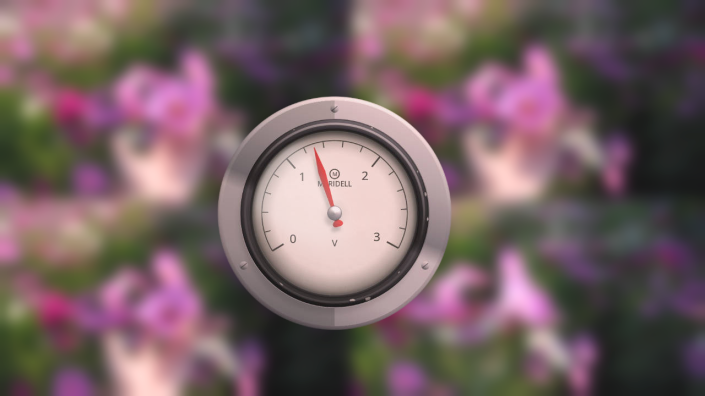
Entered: 1.3 V
